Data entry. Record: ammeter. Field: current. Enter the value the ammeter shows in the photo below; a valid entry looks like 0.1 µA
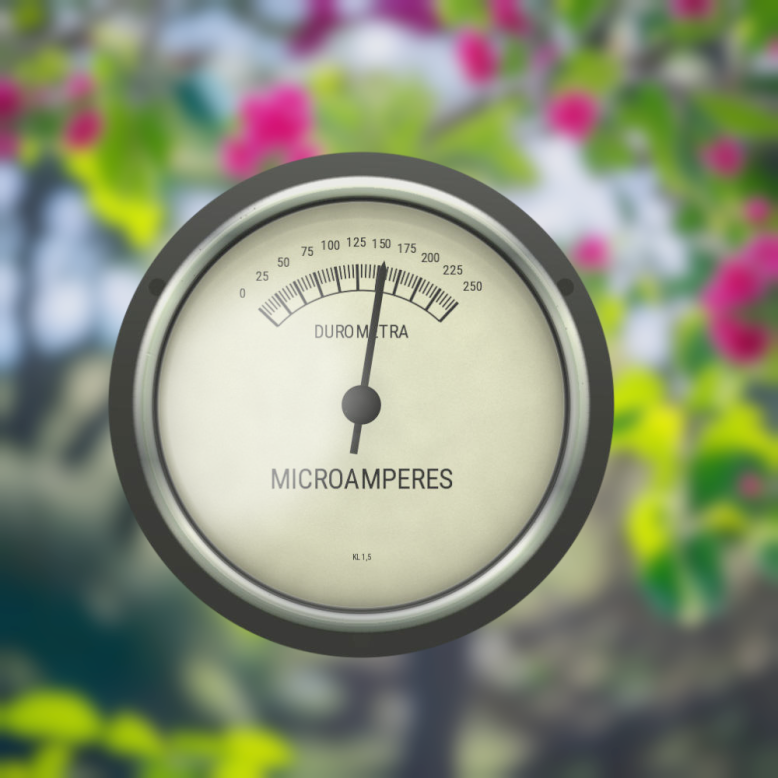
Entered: 155 µA
